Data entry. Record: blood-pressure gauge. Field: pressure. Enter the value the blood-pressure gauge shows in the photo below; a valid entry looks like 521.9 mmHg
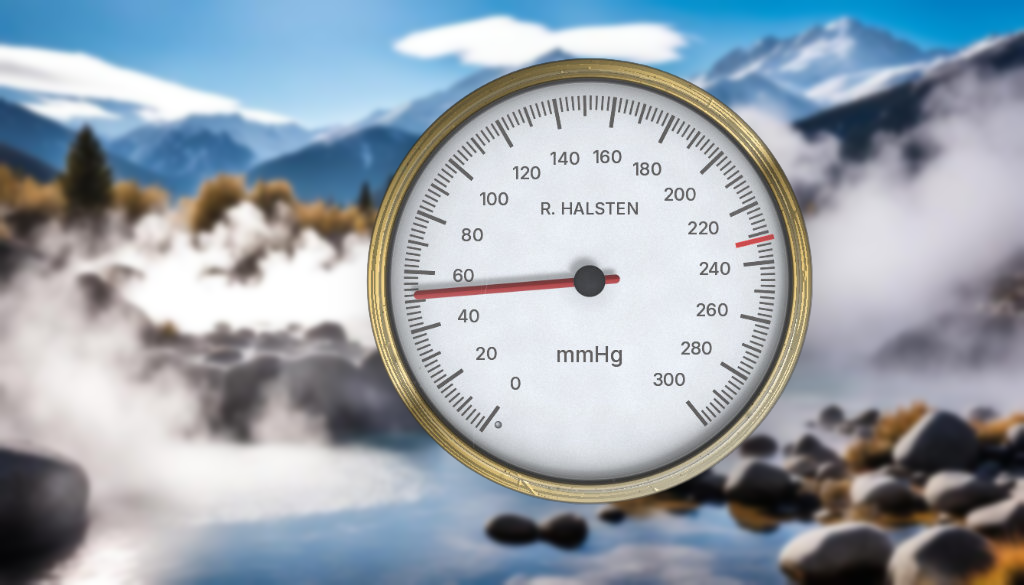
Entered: 52 mmHg
